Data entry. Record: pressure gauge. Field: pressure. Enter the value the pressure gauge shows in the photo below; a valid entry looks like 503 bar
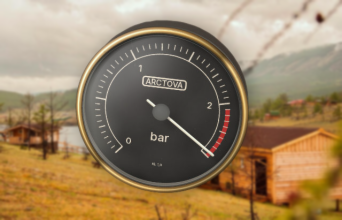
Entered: 2.45 bar
